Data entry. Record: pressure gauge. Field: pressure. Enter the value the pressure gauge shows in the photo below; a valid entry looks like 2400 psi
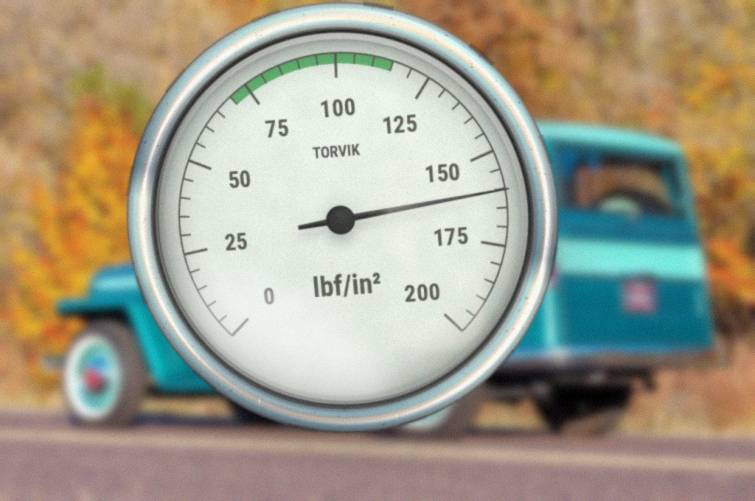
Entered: 160 psi
